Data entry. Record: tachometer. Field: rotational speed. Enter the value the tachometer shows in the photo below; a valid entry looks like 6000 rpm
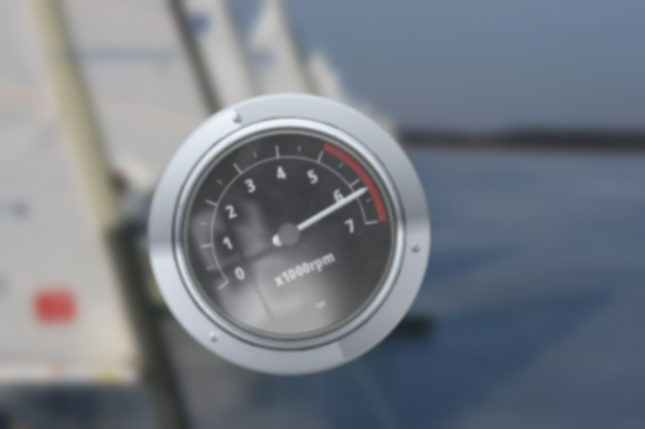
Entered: 6250 rpm
